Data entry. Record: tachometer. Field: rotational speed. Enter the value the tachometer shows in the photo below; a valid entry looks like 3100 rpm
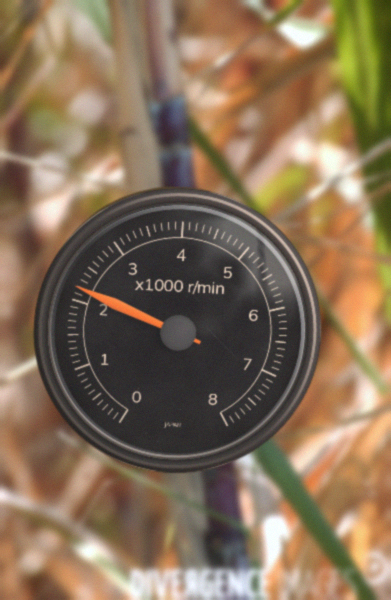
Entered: 2200 rpm
